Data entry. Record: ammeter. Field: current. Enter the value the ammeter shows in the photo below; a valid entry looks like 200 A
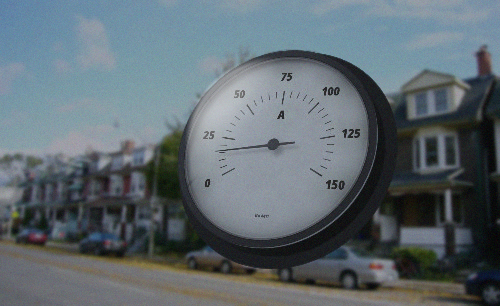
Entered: 15 A
